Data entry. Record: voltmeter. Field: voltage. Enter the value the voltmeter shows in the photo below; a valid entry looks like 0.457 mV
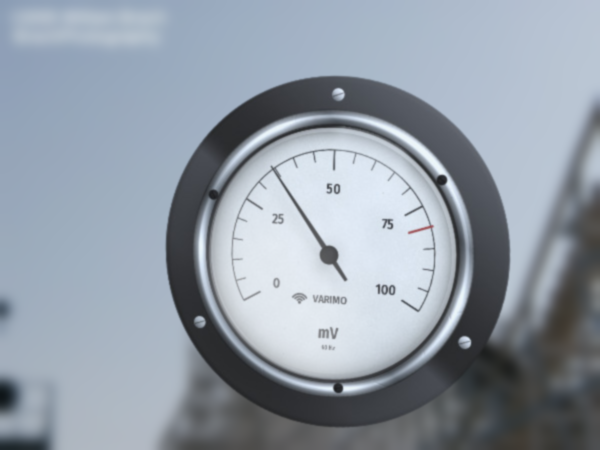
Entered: 35 mV
